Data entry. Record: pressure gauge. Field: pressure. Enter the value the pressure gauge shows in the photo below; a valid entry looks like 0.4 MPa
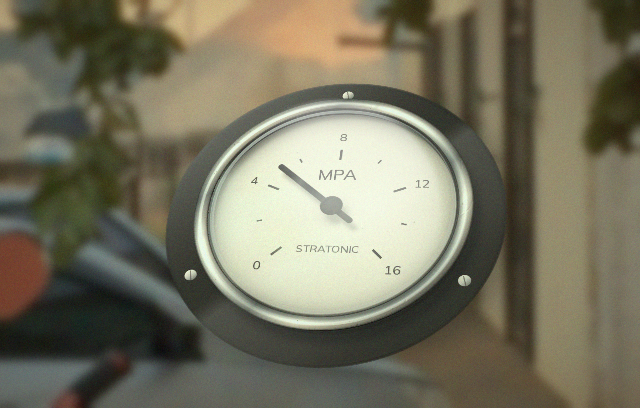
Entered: 5 MPa
